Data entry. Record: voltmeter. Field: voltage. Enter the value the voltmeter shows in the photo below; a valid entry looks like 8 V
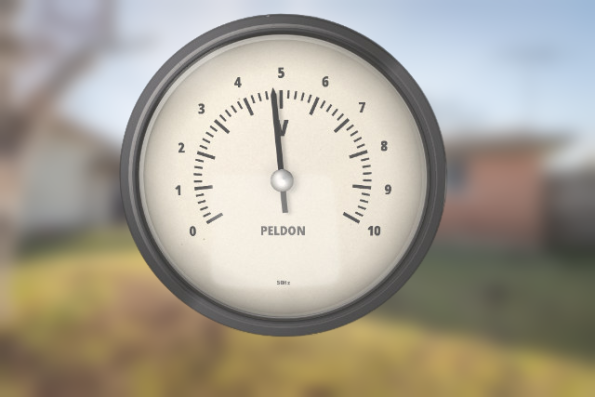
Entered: 4.8 V
